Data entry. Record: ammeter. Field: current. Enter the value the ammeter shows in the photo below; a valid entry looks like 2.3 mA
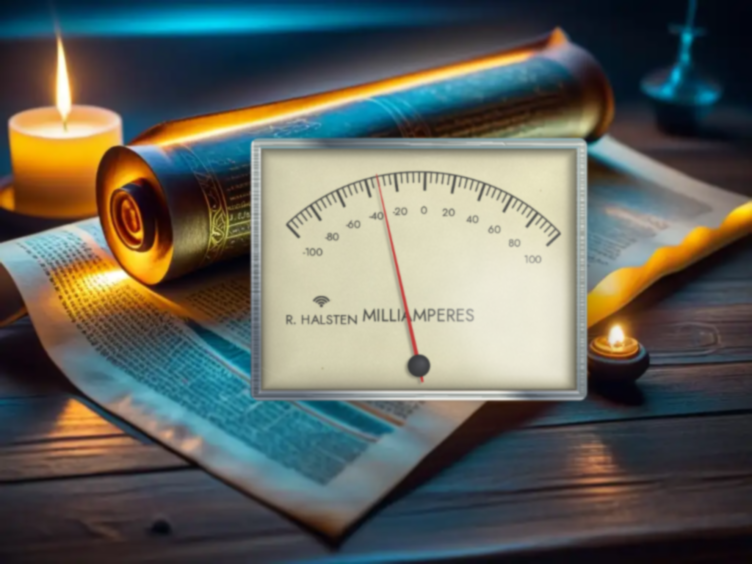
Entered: -32 mA
